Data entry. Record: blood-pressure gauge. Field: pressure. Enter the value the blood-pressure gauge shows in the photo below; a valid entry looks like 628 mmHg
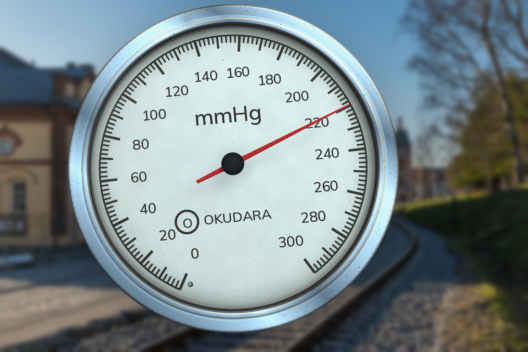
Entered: 220 mmHg
